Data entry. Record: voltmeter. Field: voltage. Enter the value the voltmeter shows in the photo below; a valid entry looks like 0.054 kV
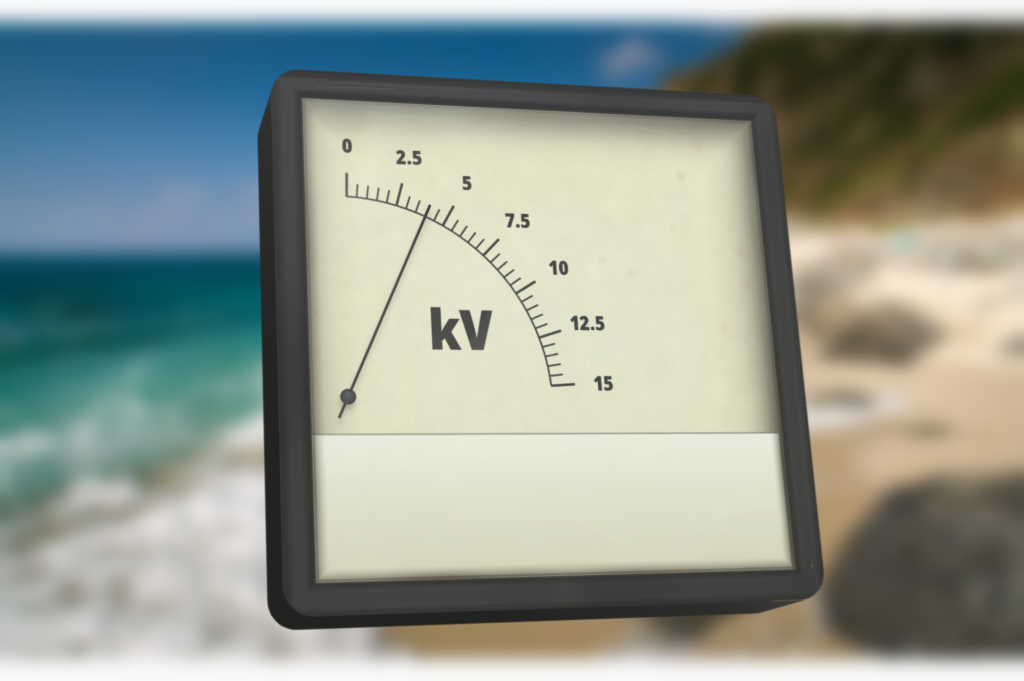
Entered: 4 kV
